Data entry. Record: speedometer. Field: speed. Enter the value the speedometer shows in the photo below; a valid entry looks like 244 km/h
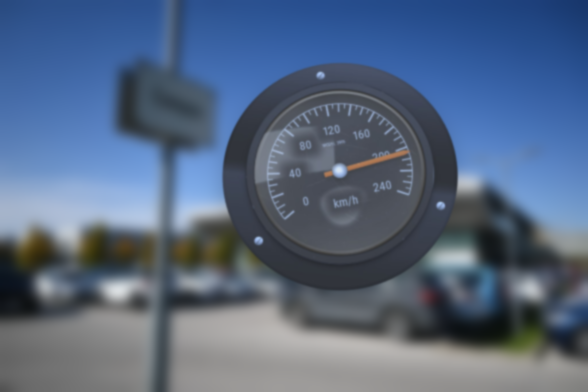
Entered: 205 km/h
